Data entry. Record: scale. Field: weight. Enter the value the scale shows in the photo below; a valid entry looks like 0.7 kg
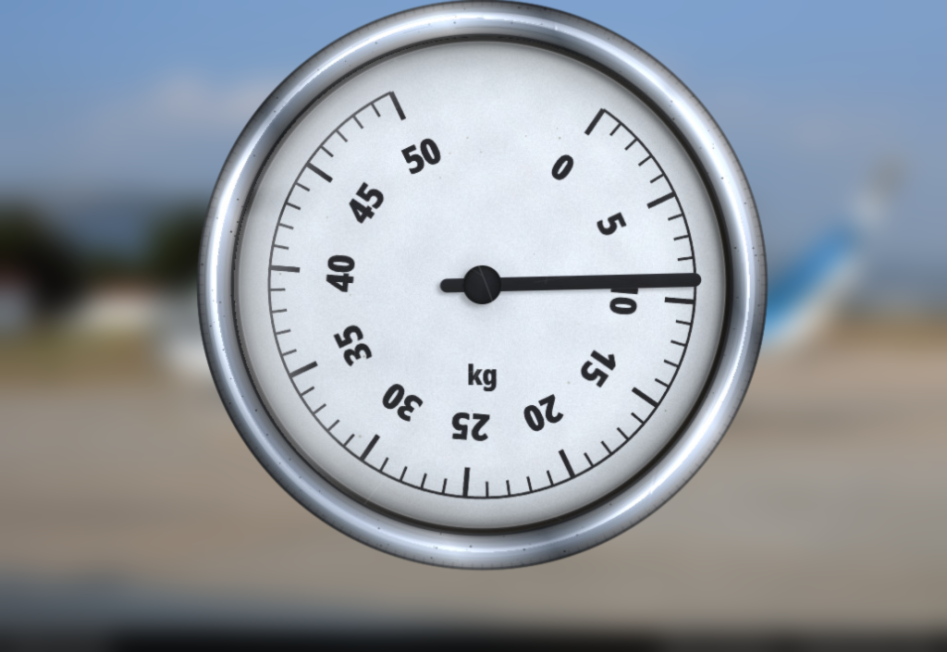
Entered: 9 kg
